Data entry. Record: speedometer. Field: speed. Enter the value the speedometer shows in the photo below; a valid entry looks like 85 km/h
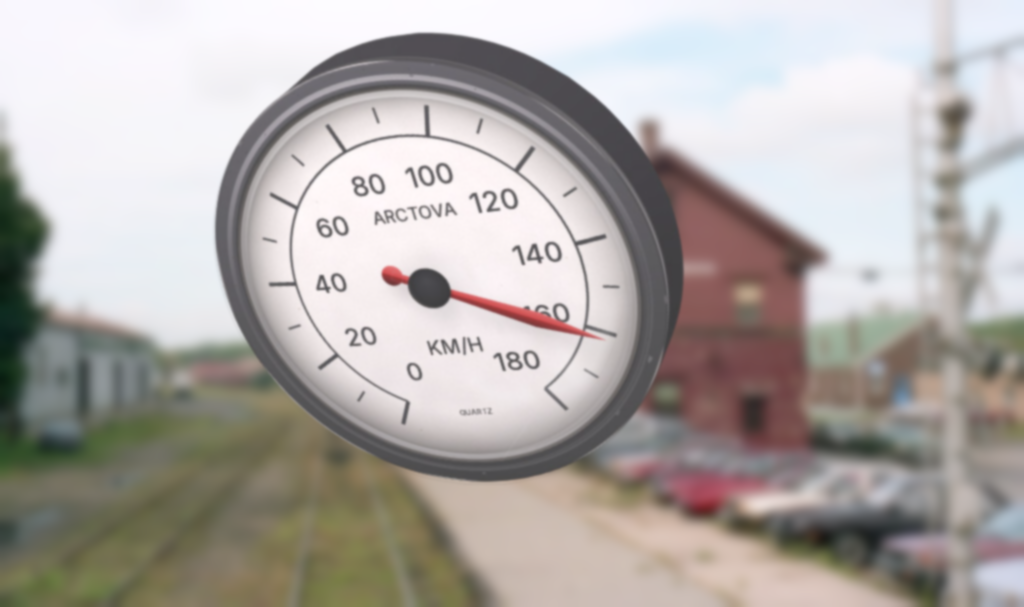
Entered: 160 km/h
